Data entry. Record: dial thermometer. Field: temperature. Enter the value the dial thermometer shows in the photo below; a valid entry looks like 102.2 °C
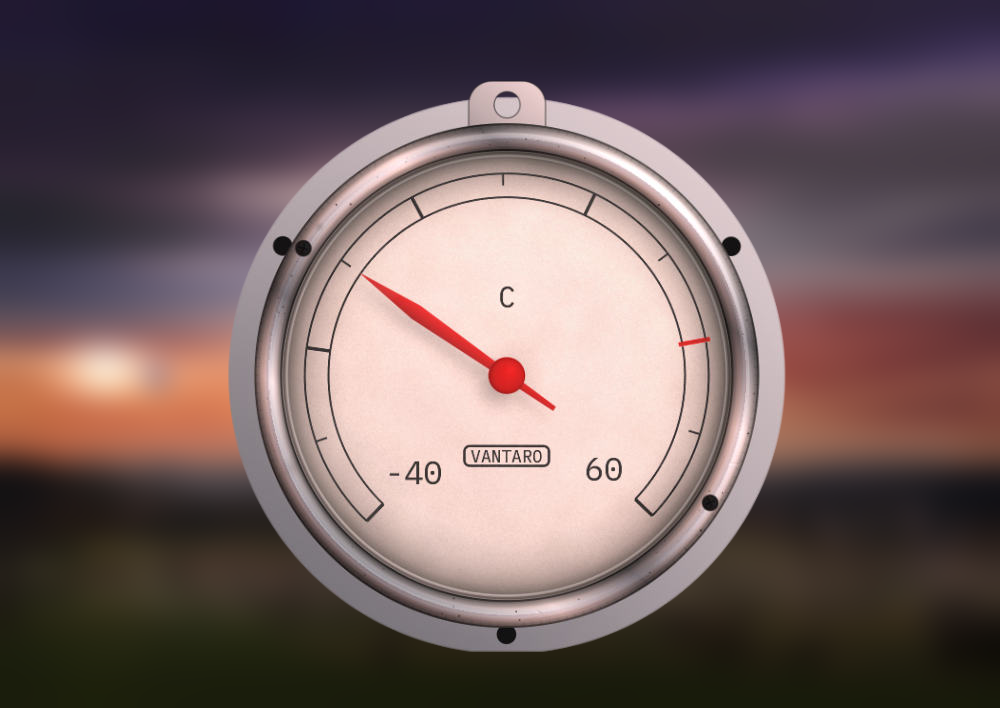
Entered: -10 °C
